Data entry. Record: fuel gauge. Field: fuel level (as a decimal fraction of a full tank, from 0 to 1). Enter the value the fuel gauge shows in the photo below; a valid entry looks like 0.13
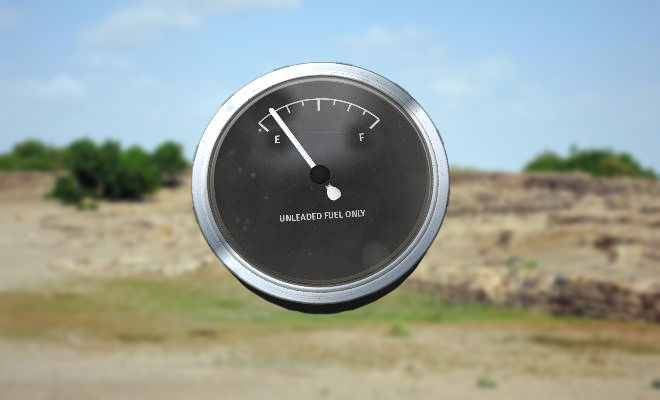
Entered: 0.125
